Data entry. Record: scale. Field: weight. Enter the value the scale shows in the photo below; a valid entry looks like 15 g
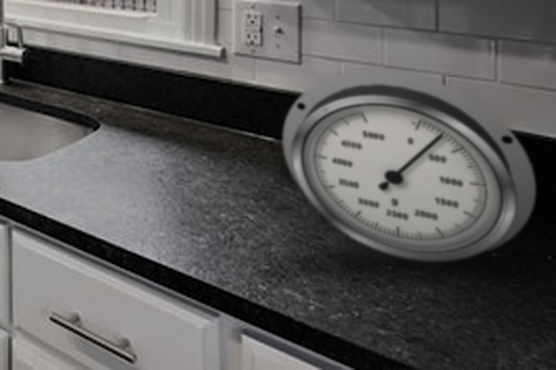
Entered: 250 g
